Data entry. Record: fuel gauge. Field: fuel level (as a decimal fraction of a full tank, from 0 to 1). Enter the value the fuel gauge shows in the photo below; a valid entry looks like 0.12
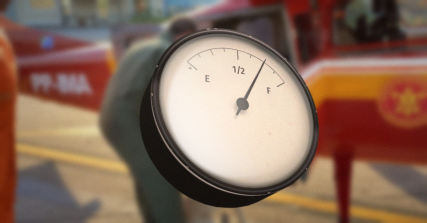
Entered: 0.75
